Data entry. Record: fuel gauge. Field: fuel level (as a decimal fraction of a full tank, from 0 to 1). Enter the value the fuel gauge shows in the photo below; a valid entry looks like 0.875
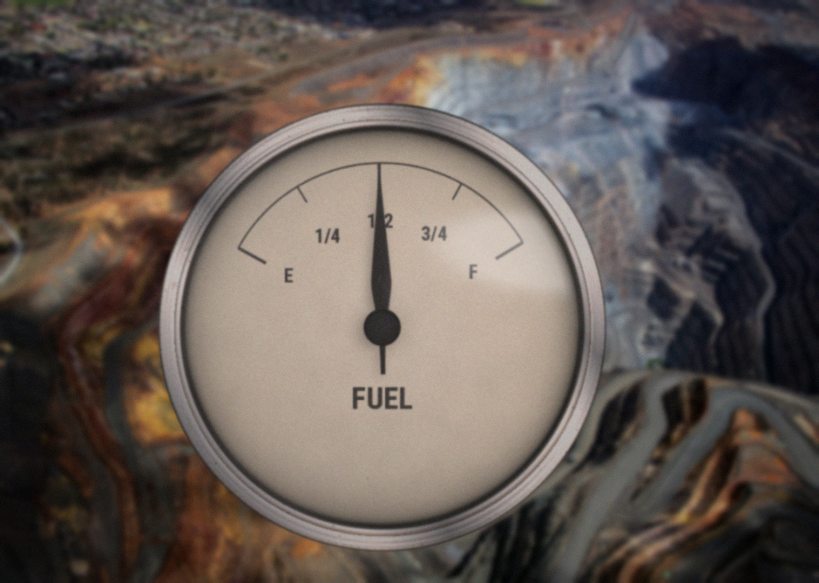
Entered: 0.5
